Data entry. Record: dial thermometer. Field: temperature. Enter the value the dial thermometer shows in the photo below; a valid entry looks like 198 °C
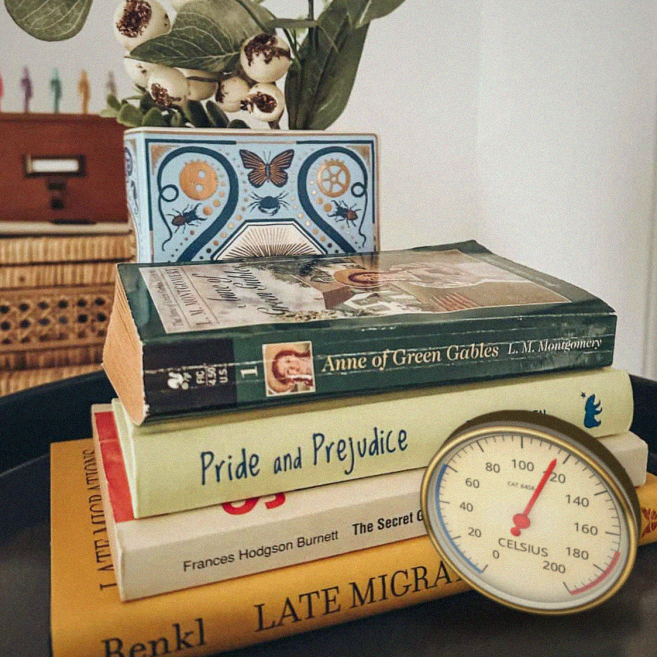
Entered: 116 °C
